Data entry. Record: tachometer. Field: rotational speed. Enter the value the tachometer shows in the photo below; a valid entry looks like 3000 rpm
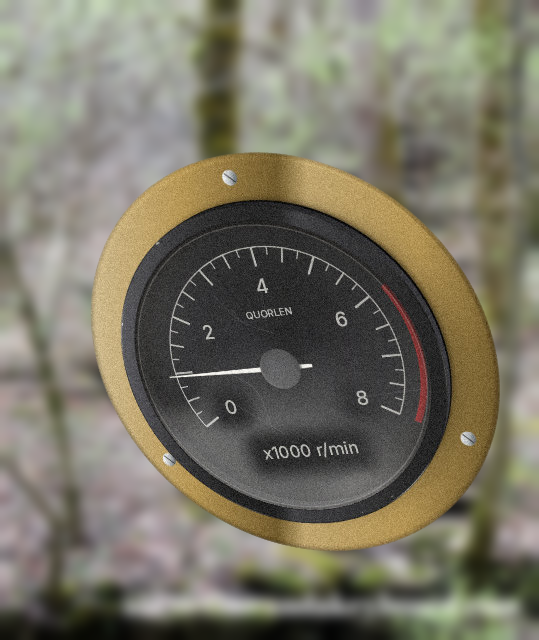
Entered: 1000 rpm
